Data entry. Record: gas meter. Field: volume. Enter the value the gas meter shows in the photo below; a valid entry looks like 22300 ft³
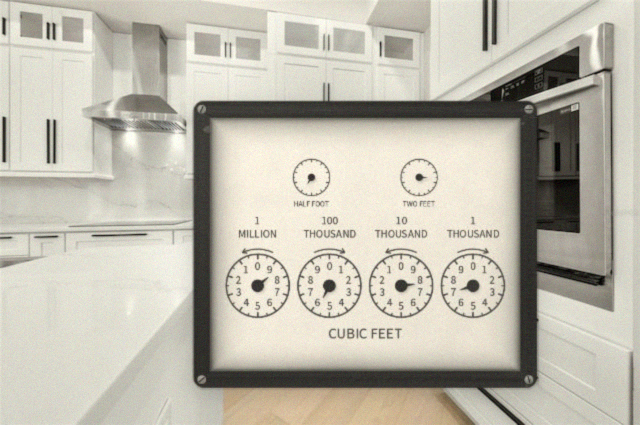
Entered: 857700 ft³
